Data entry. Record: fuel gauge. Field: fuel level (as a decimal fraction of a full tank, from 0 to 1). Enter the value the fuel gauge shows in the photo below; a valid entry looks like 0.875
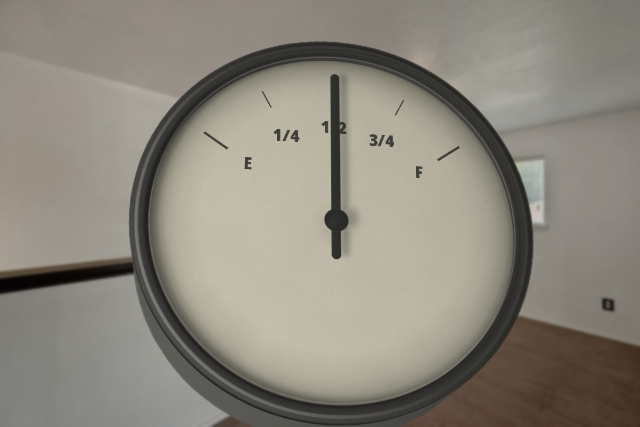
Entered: 0.5
